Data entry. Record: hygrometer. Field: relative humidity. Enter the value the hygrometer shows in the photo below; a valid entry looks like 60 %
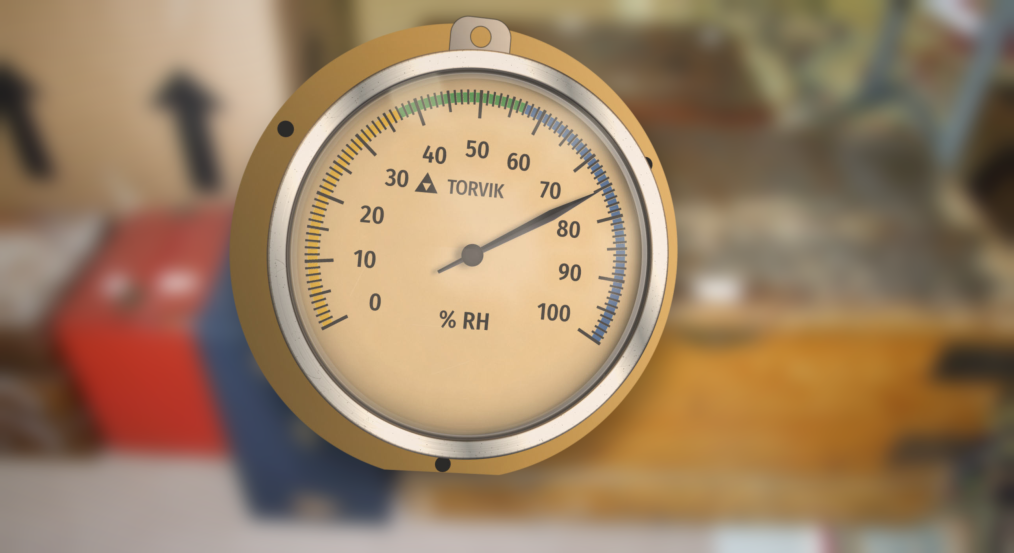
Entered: 75 %
